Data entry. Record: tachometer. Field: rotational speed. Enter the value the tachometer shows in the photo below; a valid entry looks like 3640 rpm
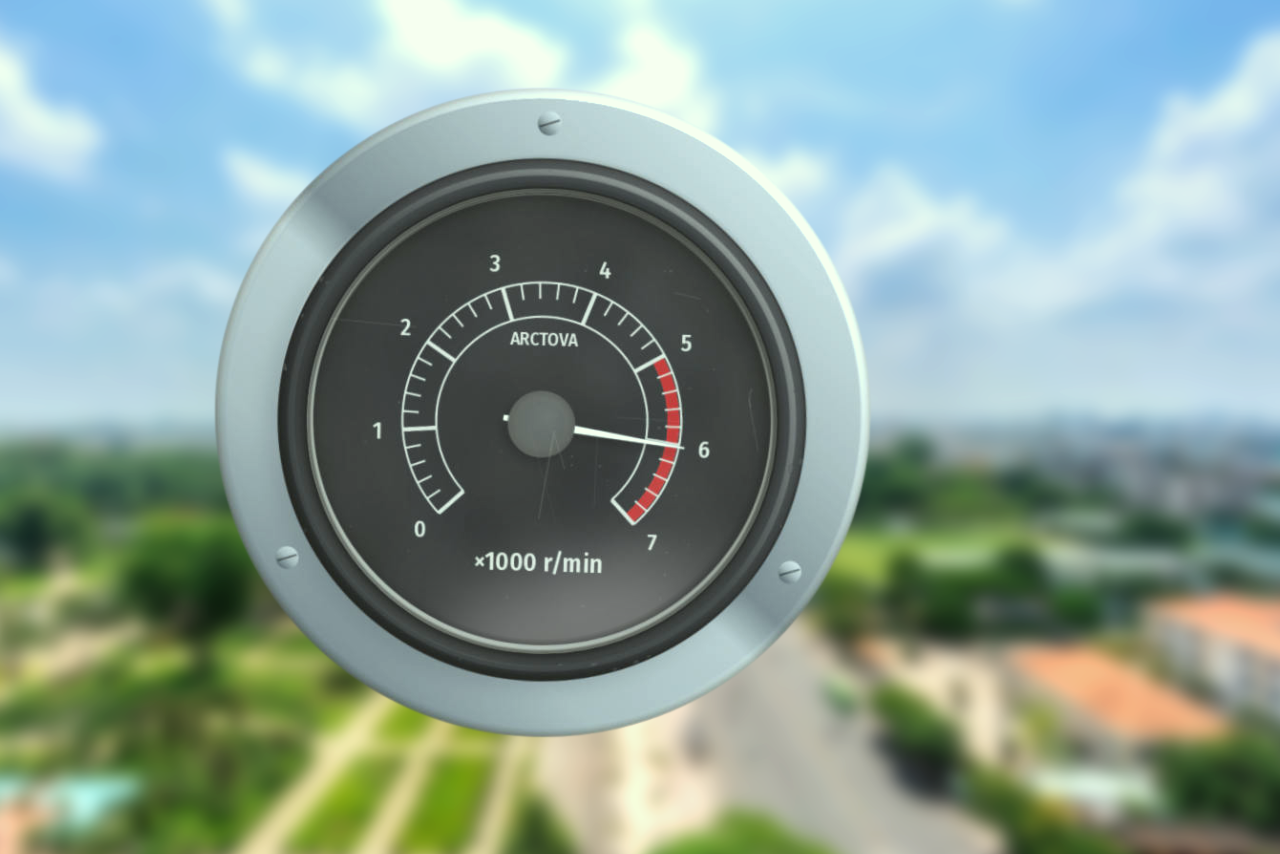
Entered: 6000 rpm
